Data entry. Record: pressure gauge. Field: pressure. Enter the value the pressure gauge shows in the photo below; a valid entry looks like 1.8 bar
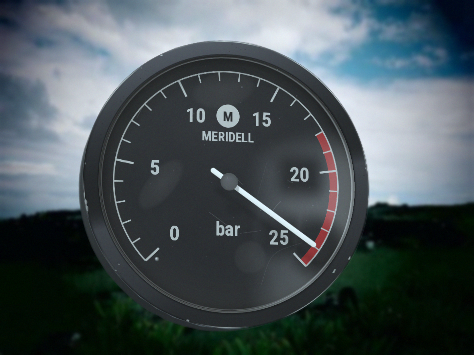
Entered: 24 bar
